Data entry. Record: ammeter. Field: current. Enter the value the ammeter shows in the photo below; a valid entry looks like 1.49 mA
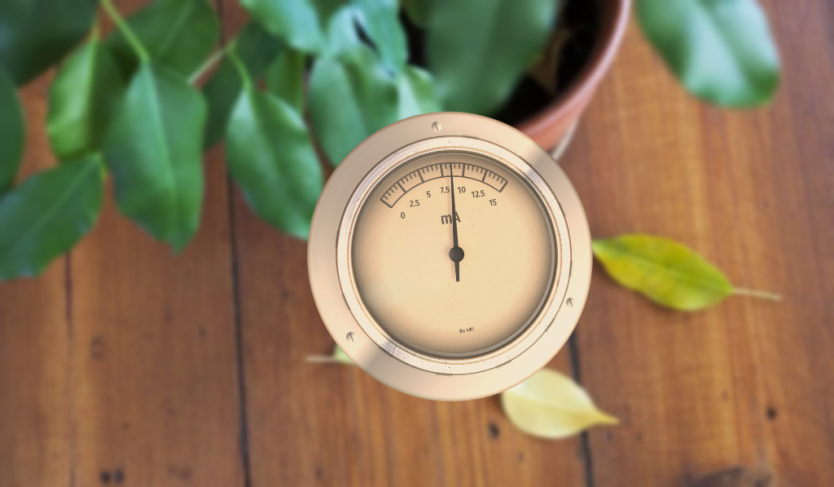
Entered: 8.5 mA
